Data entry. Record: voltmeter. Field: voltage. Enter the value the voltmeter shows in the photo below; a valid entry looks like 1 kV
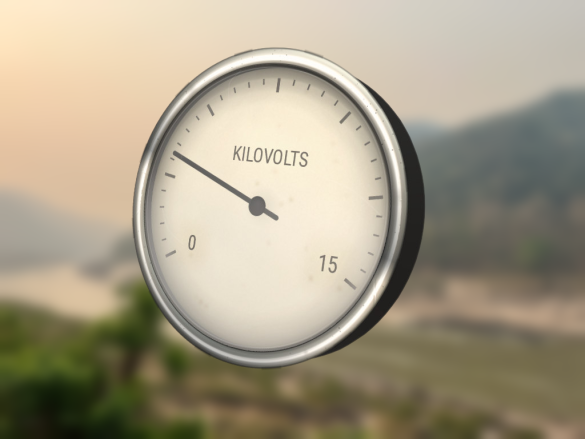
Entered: 3.25 kV
